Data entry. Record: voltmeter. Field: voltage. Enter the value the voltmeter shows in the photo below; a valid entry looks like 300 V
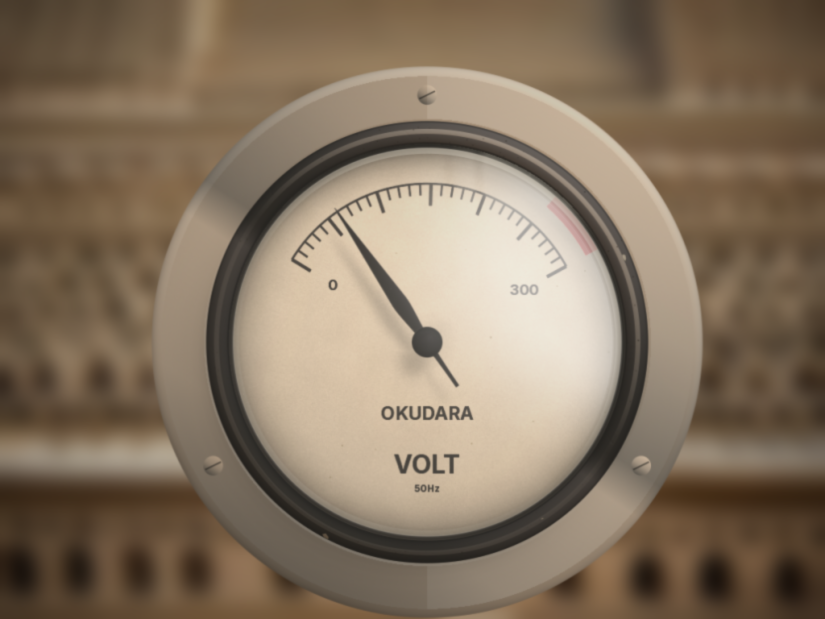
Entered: 60 V
